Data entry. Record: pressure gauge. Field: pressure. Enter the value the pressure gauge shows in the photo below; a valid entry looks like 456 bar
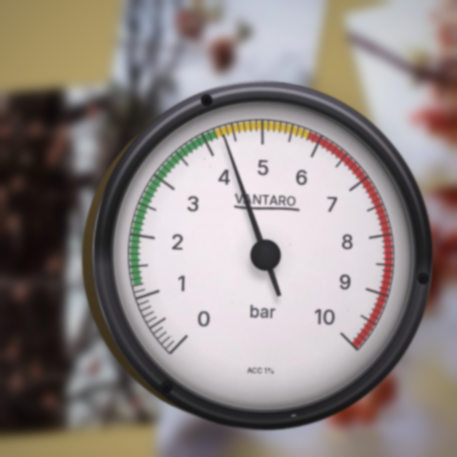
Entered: 4.3 bar
